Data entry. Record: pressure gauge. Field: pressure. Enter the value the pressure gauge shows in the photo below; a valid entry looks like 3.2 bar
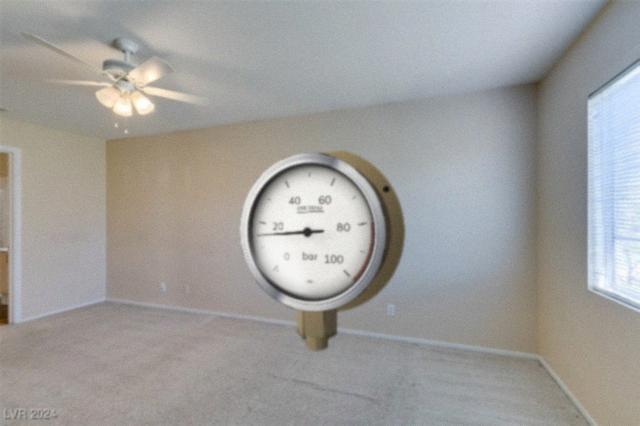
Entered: 15 bar
